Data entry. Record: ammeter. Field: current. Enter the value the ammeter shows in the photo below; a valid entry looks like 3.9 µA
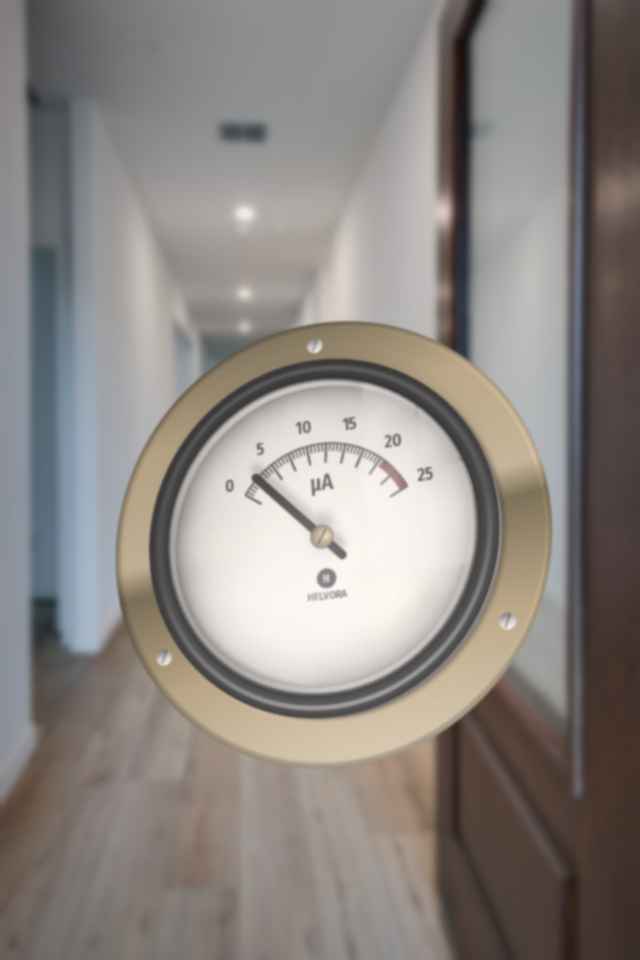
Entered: 2.5 µA
